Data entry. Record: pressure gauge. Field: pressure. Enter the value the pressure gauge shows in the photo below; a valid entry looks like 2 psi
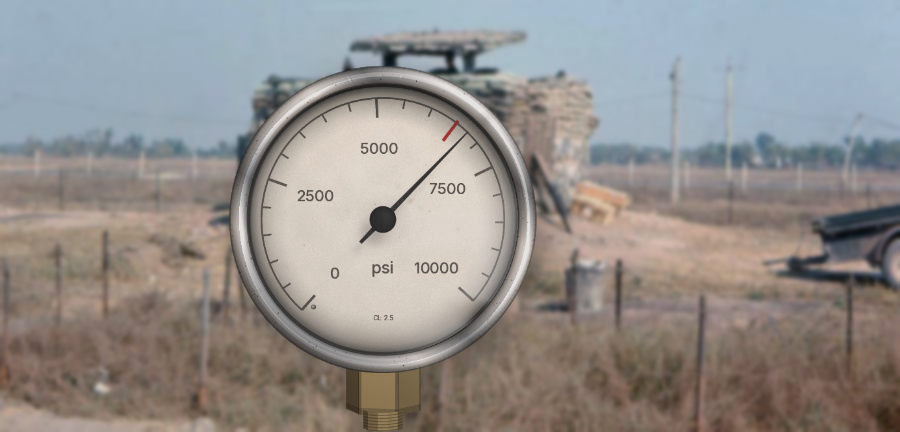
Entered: 6750 psi
